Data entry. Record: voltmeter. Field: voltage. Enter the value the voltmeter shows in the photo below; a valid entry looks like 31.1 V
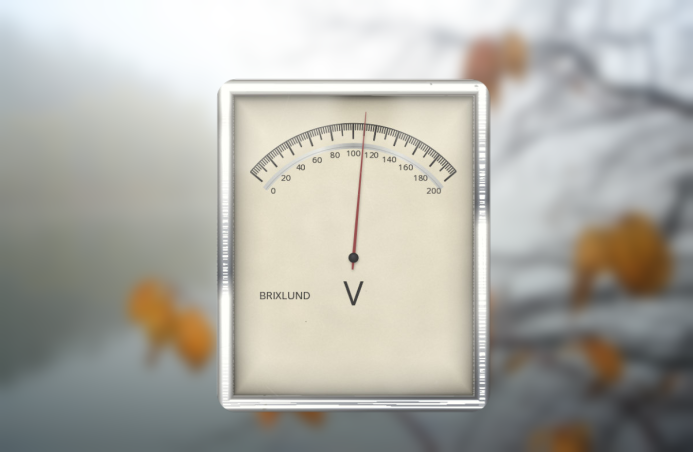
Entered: 110 V
